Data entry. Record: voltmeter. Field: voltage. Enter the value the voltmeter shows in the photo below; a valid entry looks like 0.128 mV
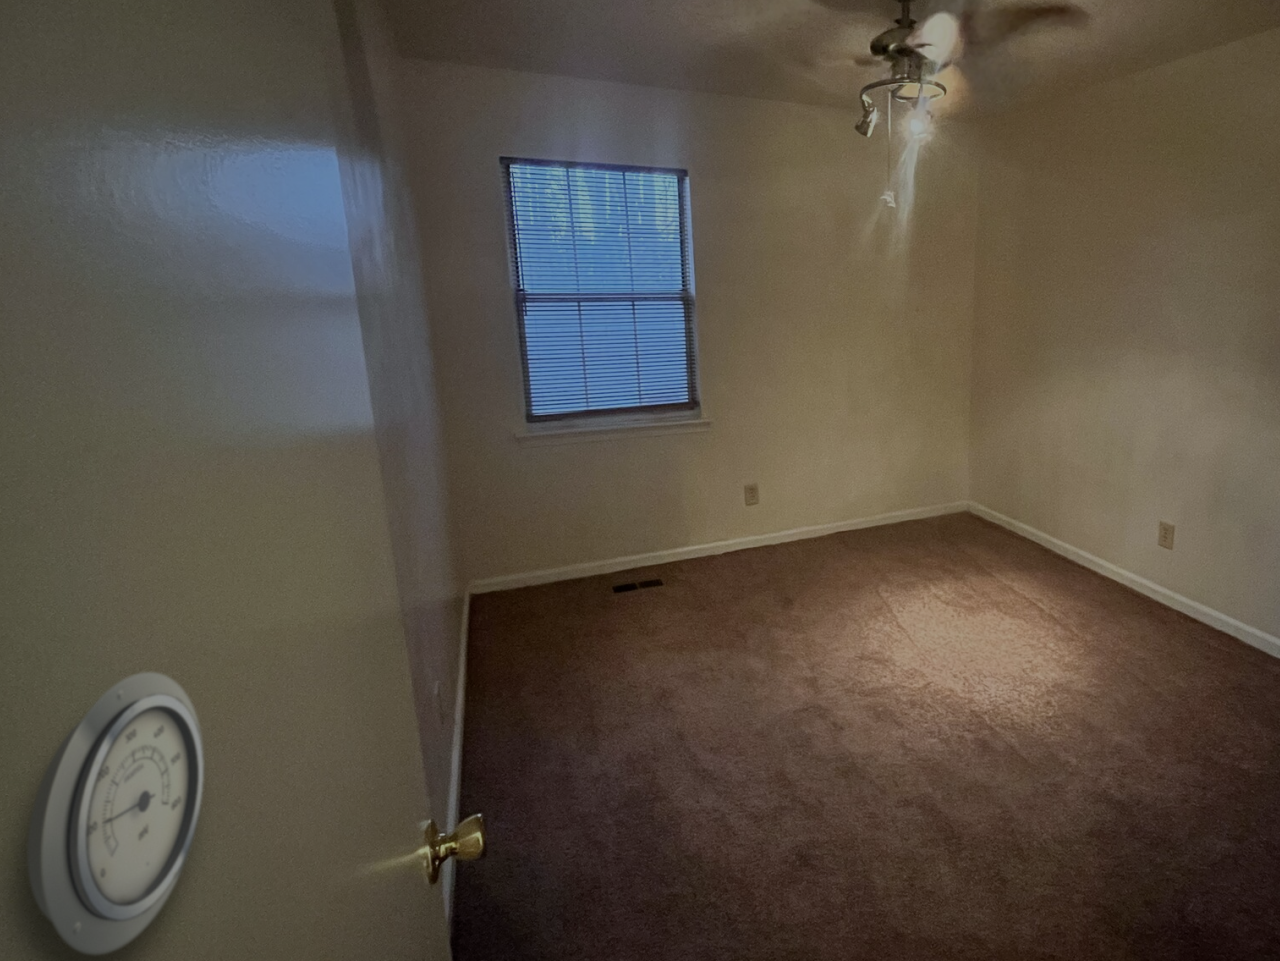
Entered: 100 mV
